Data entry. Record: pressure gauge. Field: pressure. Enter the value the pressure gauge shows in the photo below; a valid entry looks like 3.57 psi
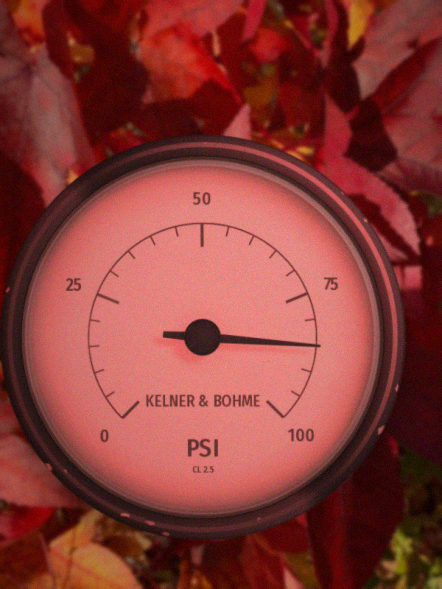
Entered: 85 psi
